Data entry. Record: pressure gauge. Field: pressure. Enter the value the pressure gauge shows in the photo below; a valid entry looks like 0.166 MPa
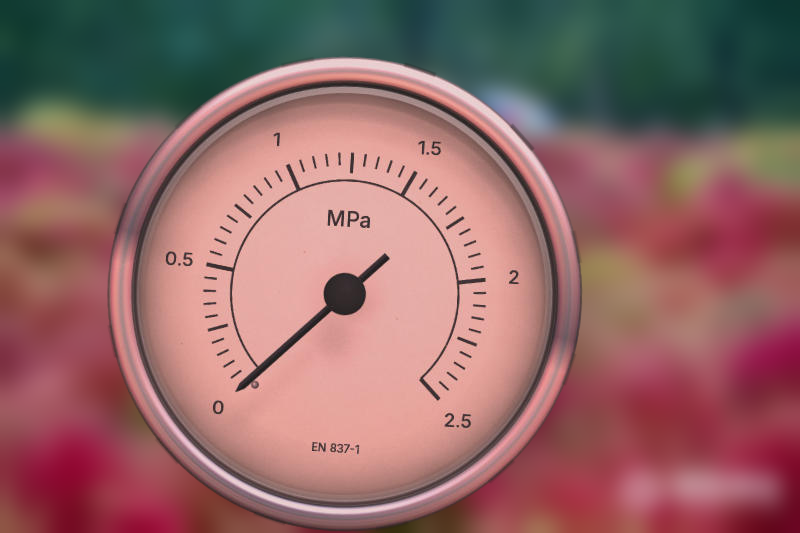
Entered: 0 MPa
